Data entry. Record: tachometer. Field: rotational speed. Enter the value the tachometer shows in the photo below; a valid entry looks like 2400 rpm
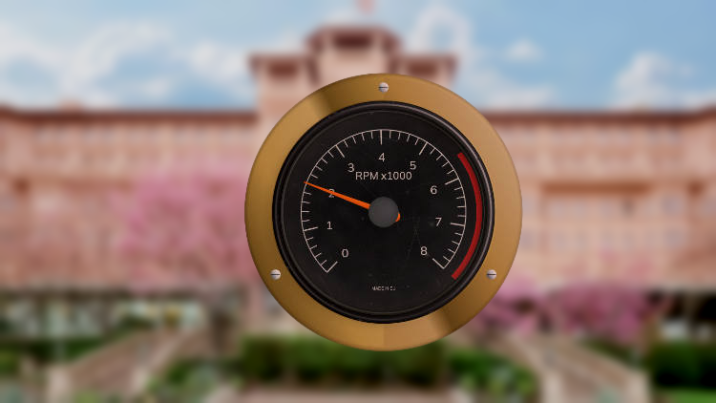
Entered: 2000 rpm
